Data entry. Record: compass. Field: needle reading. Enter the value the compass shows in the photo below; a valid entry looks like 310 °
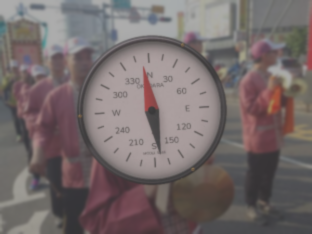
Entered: 352.5 °
